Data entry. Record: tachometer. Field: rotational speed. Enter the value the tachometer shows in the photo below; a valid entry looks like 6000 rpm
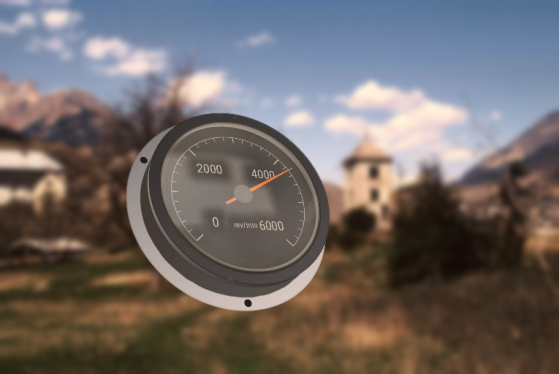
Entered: 4300 rpm
